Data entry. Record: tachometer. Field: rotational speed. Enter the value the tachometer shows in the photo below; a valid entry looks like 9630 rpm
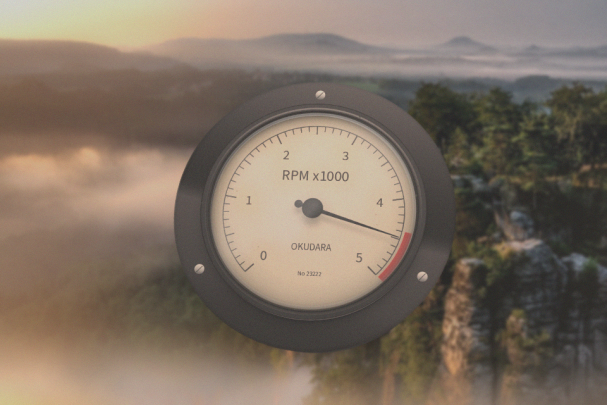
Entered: 4500 rpm
